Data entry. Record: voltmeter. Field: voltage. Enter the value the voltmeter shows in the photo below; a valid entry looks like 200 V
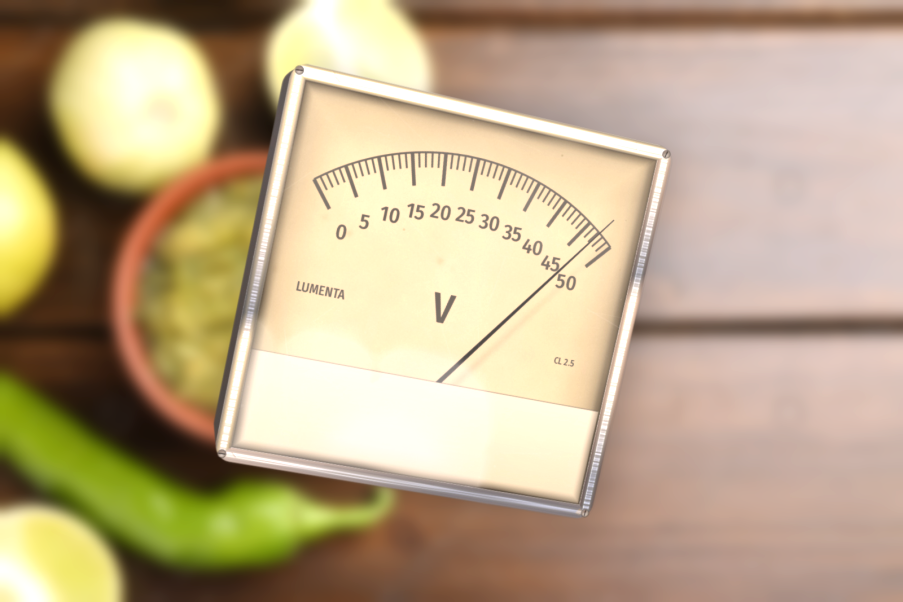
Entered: 47 V
